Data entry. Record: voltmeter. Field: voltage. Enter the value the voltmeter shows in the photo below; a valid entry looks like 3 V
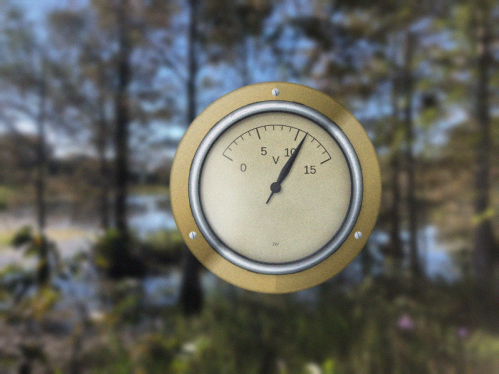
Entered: 11 V
